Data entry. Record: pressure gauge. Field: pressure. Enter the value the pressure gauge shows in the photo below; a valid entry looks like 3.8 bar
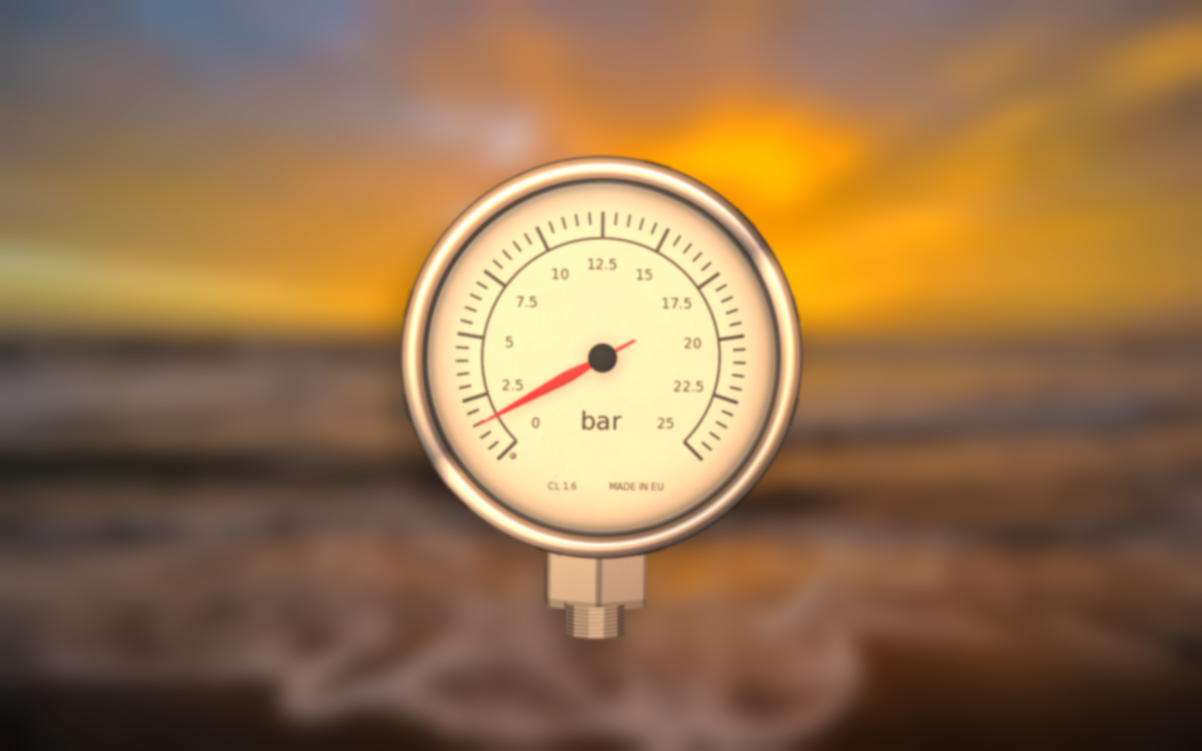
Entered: 1.5 bar
